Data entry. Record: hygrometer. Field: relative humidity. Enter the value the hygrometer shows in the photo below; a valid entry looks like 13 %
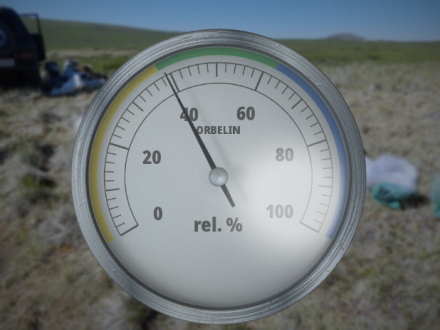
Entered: 39 %
